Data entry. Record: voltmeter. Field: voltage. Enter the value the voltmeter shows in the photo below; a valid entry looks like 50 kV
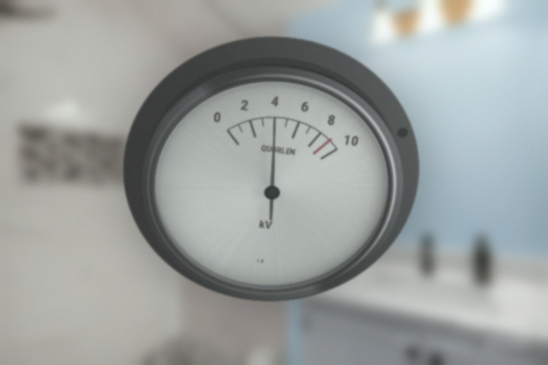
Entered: 4 kV
